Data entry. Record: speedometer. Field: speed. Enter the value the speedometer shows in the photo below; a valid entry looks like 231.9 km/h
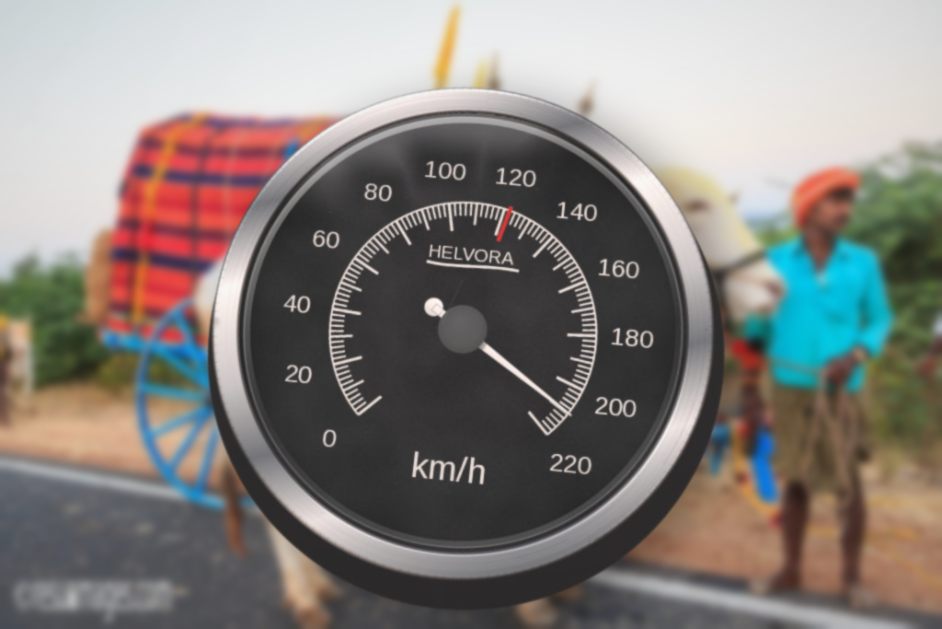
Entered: 210 km/h
